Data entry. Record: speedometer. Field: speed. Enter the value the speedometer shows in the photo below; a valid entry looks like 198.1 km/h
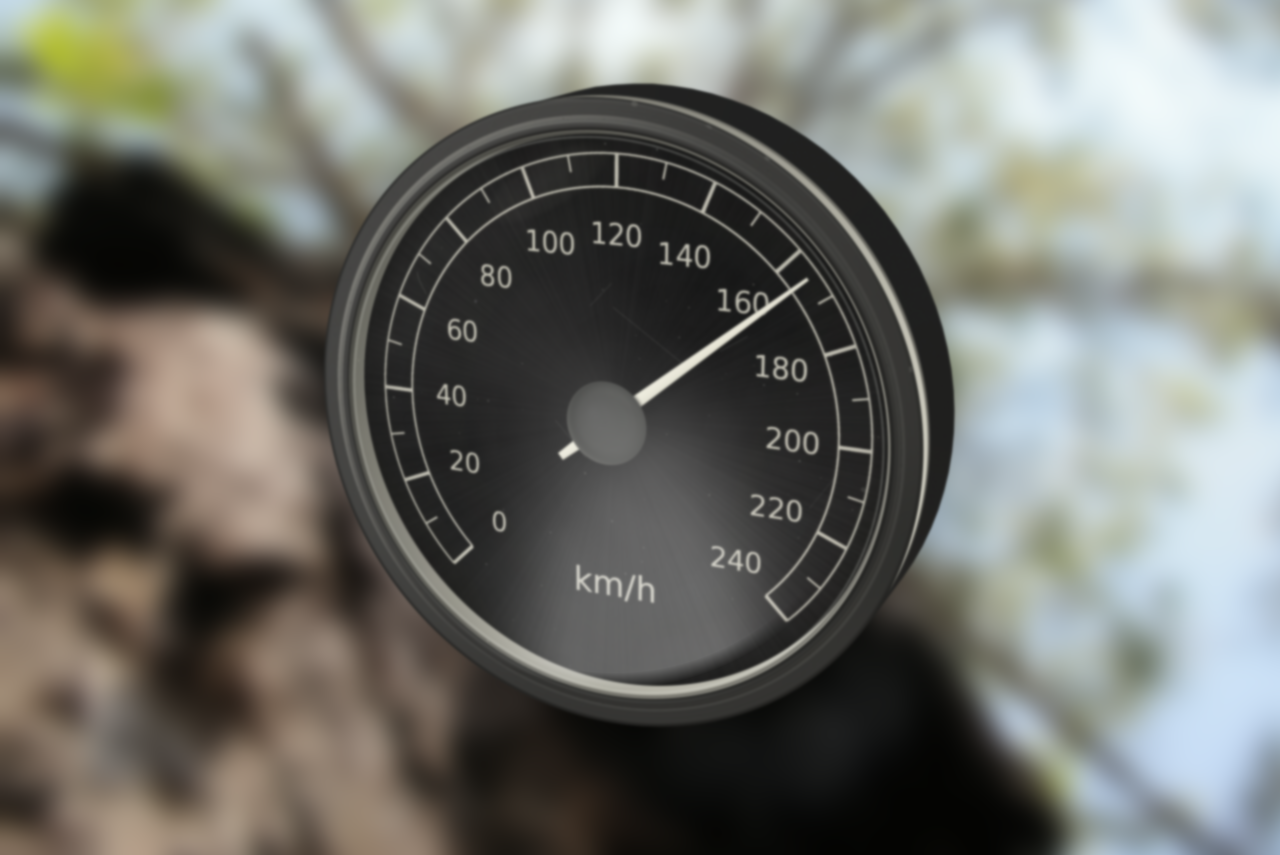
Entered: 165 km/h
